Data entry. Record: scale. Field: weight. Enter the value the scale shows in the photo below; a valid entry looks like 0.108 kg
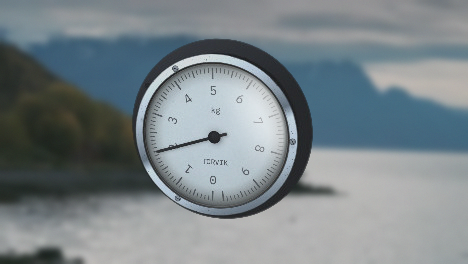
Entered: 2 kg
